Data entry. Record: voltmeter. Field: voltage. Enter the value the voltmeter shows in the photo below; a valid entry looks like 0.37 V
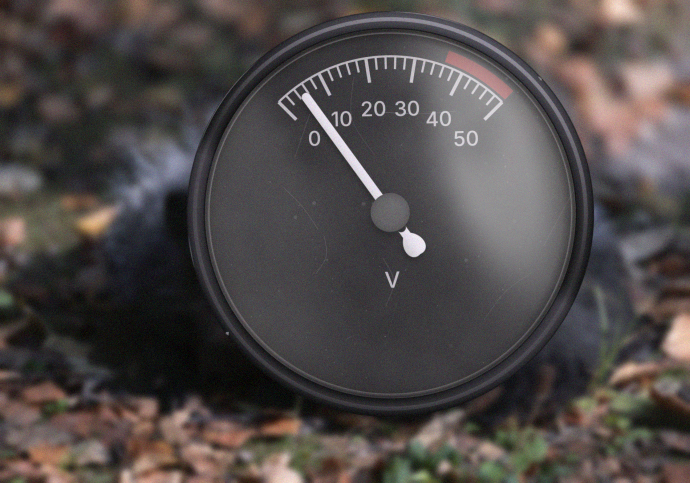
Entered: 5 V
